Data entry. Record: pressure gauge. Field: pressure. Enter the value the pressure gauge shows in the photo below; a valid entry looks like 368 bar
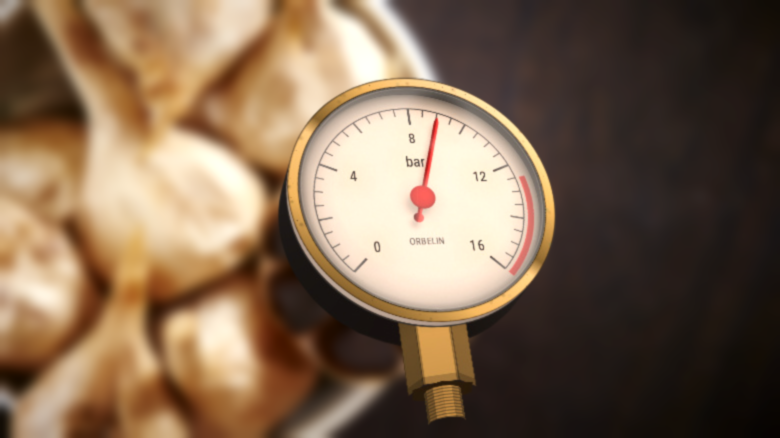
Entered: 9 bar
